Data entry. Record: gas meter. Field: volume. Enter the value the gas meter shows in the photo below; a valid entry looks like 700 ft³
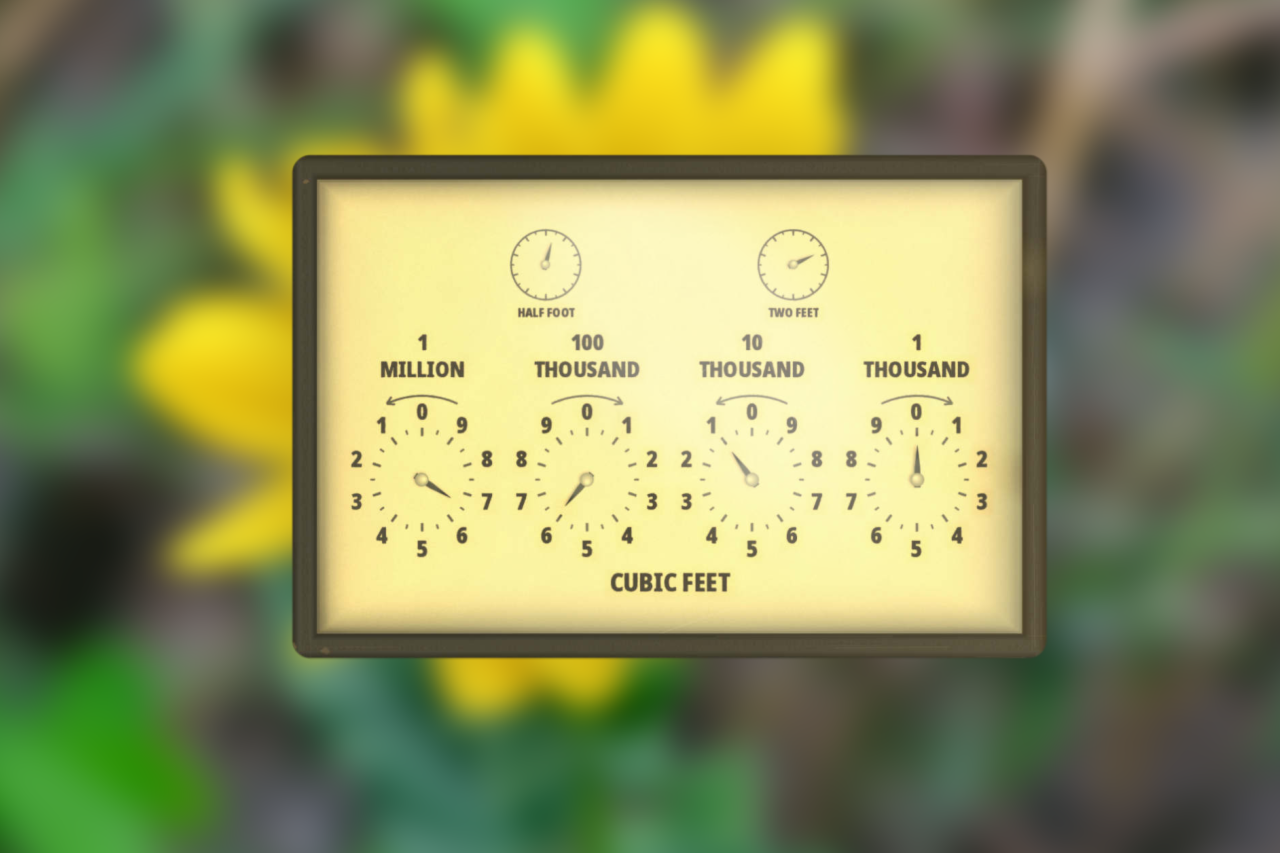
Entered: 661000 ft³
